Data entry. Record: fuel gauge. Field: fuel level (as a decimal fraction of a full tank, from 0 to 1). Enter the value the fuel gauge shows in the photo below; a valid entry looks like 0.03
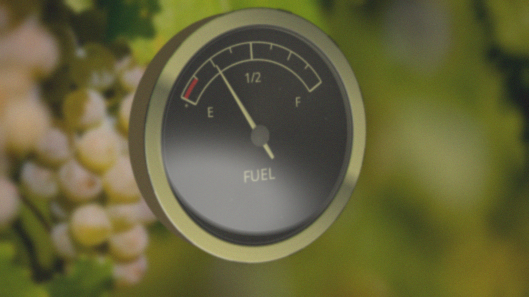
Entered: 0.25
